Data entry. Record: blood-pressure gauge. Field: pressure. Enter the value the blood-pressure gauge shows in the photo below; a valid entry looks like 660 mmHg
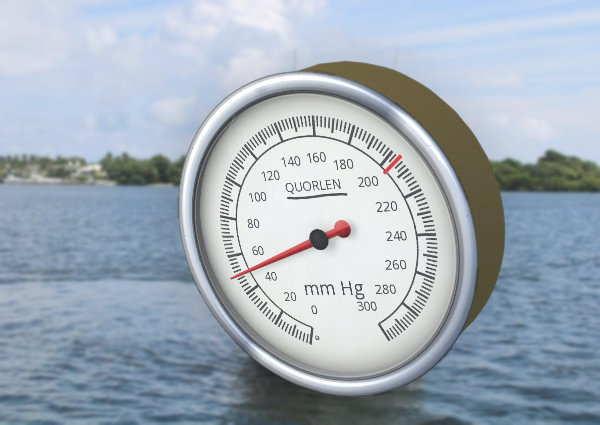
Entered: 50 mmHg
